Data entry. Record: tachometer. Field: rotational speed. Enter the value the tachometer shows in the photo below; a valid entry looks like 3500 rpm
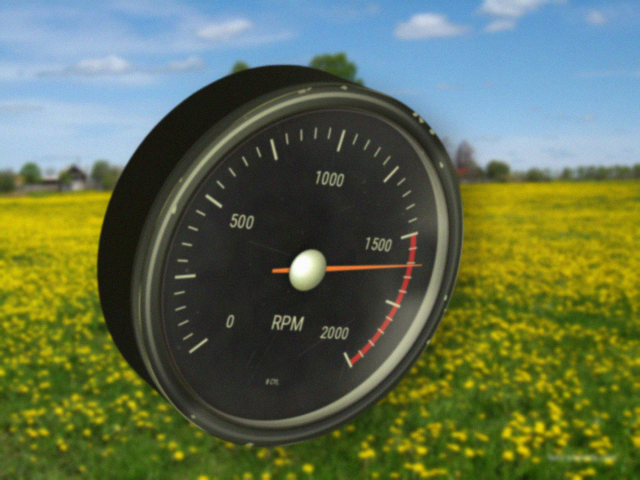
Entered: 1600 rpm
